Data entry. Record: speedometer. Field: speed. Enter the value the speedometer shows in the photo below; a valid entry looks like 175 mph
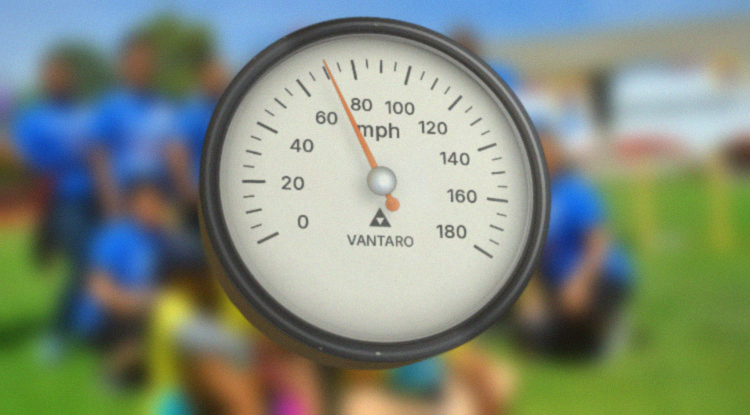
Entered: 70 mph
